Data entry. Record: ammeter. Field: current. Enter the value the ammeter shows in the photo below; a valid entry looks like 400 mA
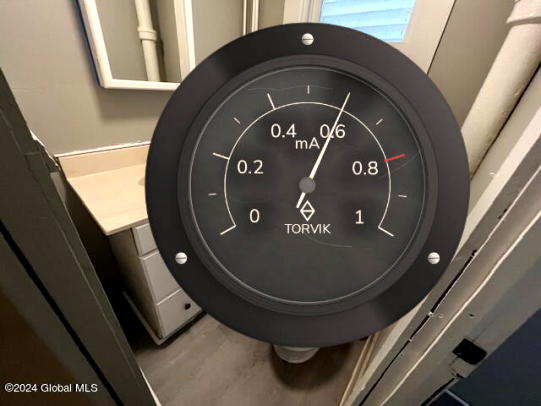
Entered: 0.6 mA
